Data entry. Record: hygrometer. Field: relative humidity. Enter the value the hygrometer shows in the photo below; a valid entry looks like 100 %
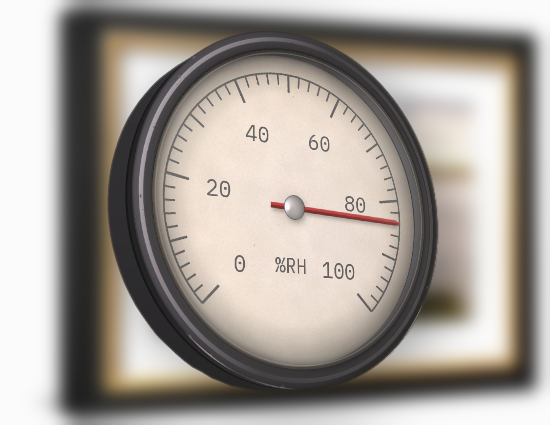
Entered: 84 %
